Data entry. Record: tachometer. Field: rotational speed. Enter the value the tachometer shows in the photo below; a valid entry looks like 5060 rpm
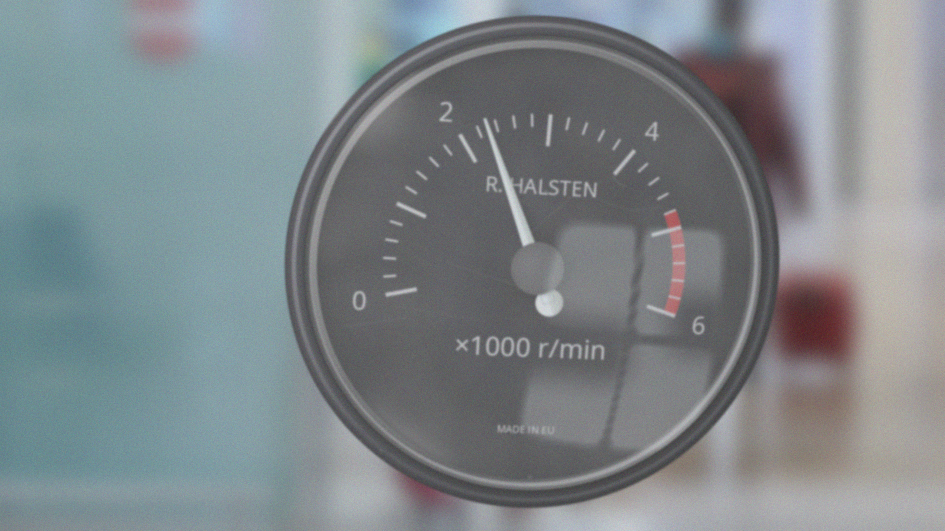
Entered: 2300 rpm
